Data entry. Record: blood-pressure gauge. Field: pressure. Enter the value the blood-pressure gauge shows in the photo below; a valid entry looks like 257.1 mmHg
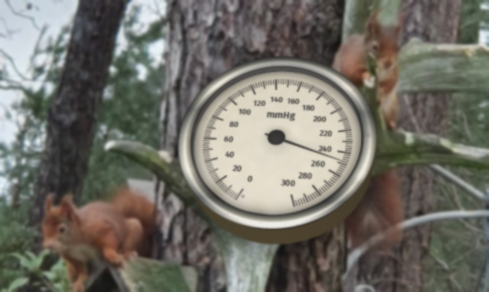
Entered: 250 mmHg
